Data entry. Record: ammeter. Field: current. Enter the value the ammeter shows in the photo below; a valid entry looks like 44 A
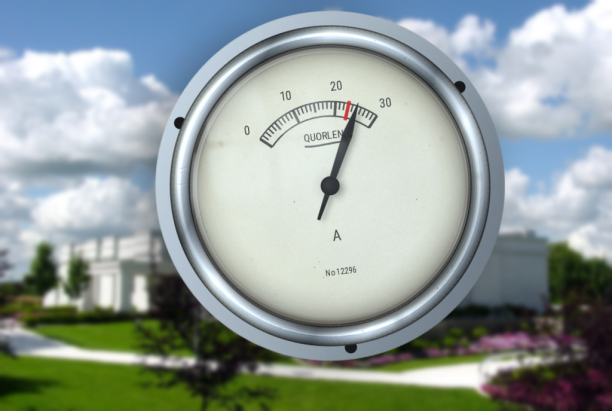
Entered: 25 A
